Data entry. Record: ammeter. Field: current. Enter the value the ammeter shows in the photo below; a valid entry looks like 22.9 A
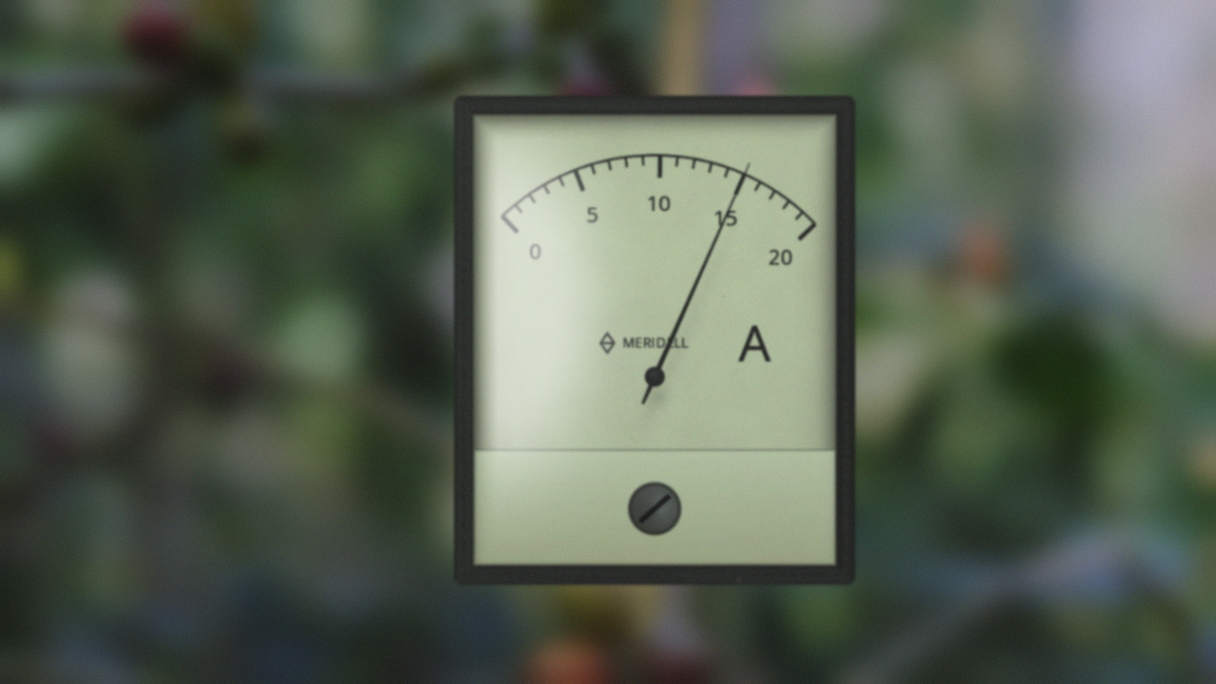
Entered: 15 A
